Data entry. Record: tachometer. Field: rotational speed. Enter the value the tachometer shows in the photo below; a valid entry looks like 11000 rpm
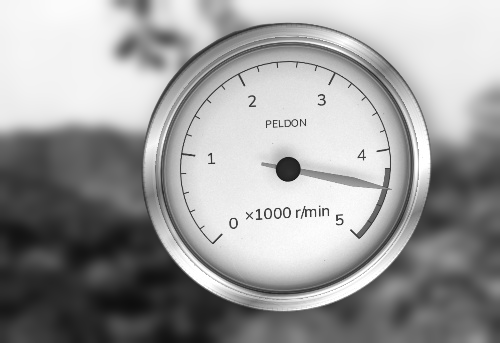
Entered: 4400 rpm
